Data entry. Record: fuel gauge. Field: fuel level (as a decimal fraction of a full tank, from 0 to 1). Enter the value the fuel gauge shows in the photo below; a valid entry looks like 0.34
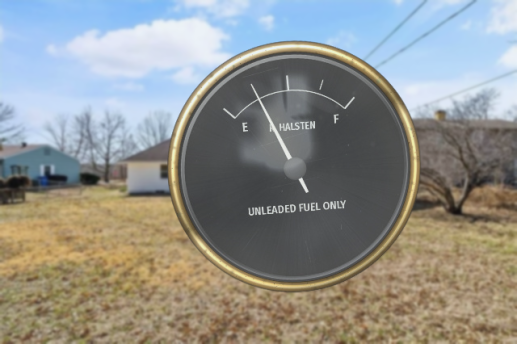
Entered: 0.25
